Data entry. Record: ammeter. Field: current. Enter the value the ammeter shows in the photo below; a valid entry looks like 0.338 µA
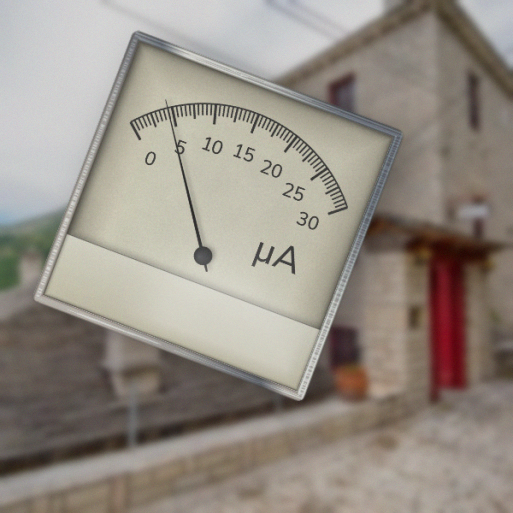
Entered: 4.5 µA
